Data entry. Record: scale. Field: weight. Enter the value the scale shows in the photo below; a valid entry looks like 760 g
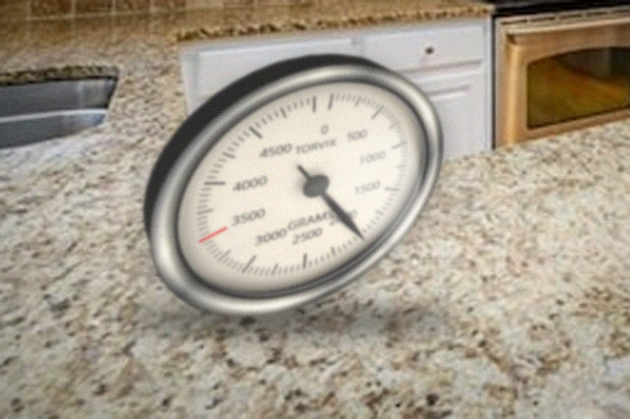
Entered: 2000 g
